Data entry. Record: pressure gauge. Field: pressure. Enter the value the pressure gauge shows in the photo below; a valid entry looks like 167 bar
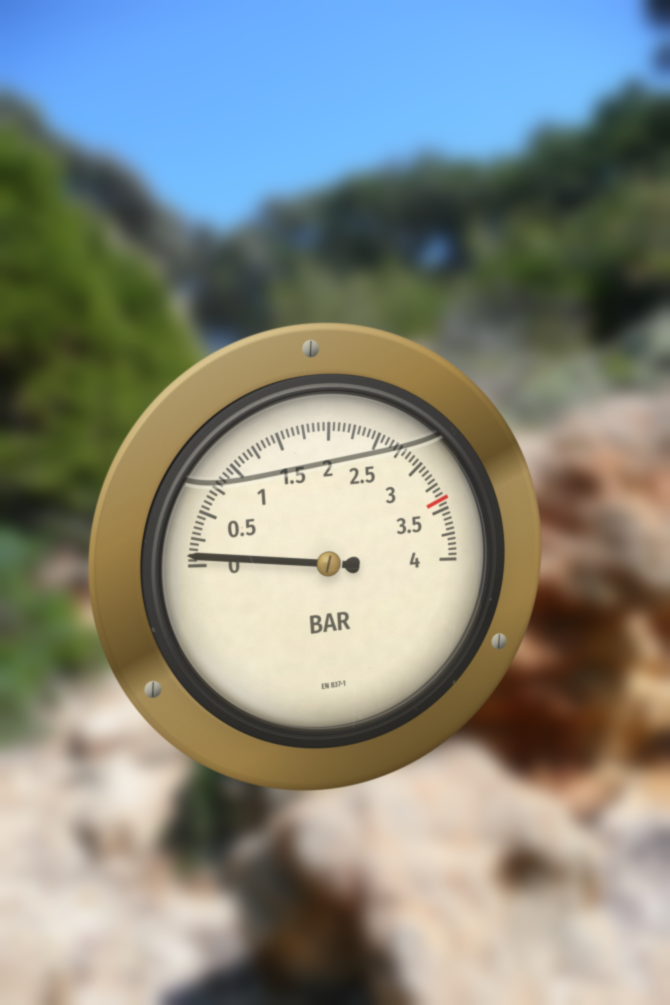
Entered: 0.1 bar
